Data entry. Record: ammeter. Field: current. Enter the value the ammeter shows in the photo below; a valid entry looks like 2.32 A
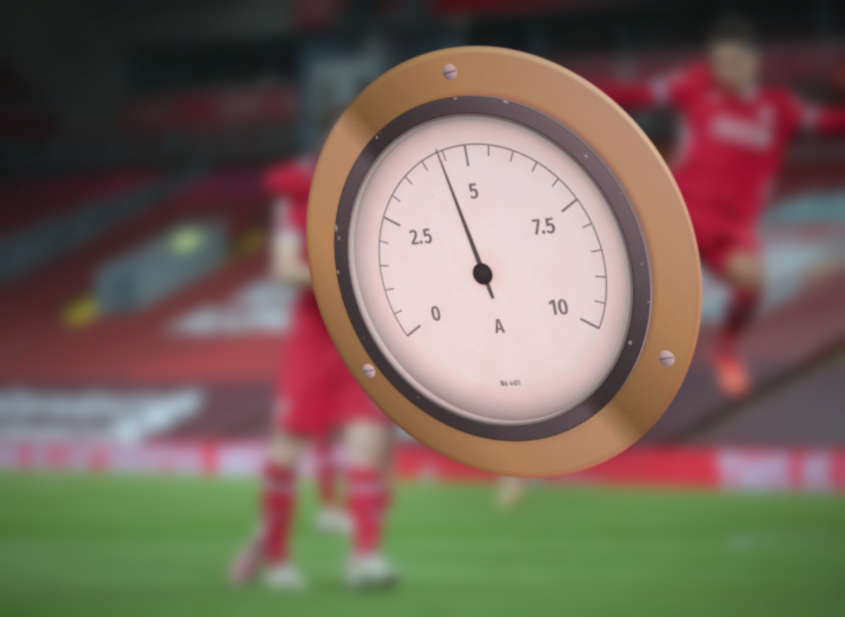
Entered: 4.5 A
